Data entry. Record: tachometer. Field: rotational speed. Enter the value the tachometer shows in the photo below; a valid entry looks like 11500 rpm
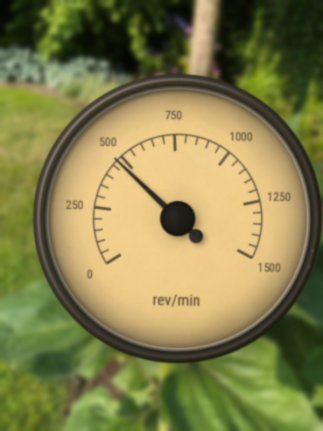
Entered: 475 rpm
